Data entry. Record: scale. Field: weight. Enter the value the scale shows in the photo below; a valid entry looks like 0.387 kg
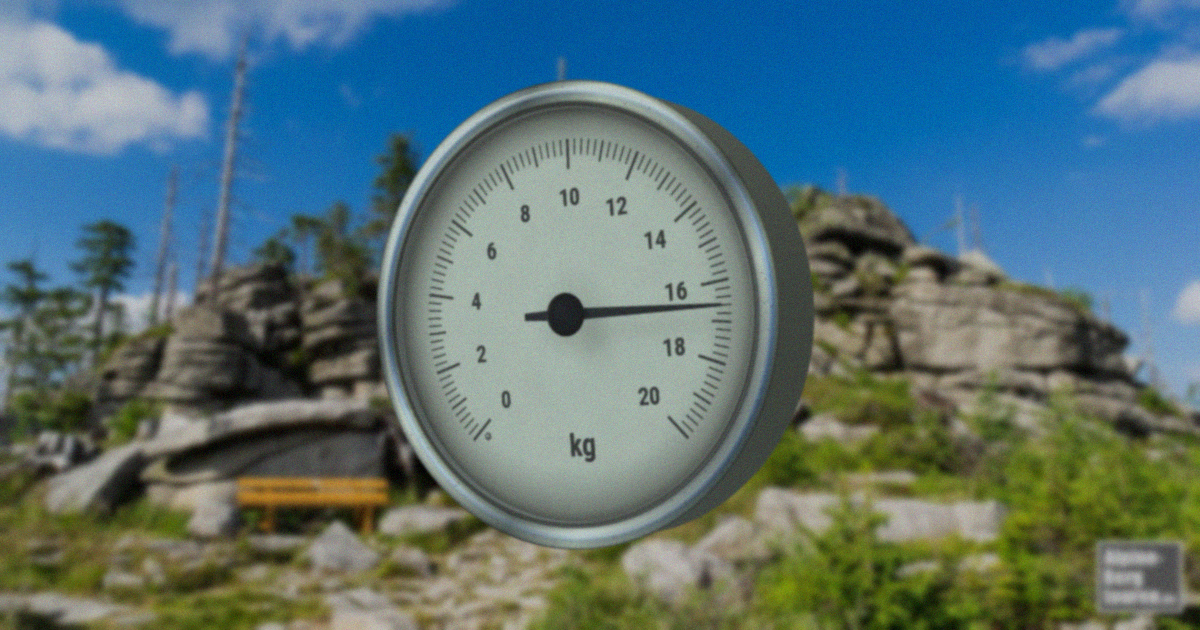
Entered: 16.6 kg
